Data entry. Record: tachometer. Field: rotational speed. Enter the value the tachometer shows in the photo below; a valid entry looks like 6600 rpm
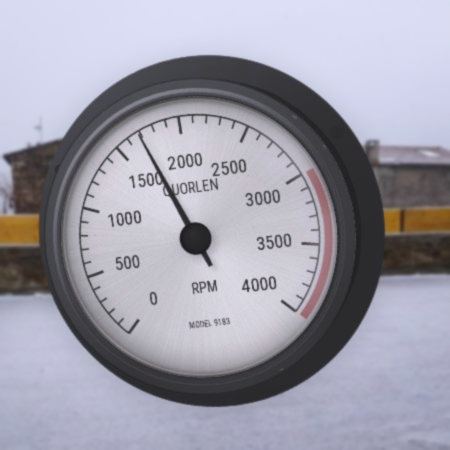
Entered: 1700 rpm
